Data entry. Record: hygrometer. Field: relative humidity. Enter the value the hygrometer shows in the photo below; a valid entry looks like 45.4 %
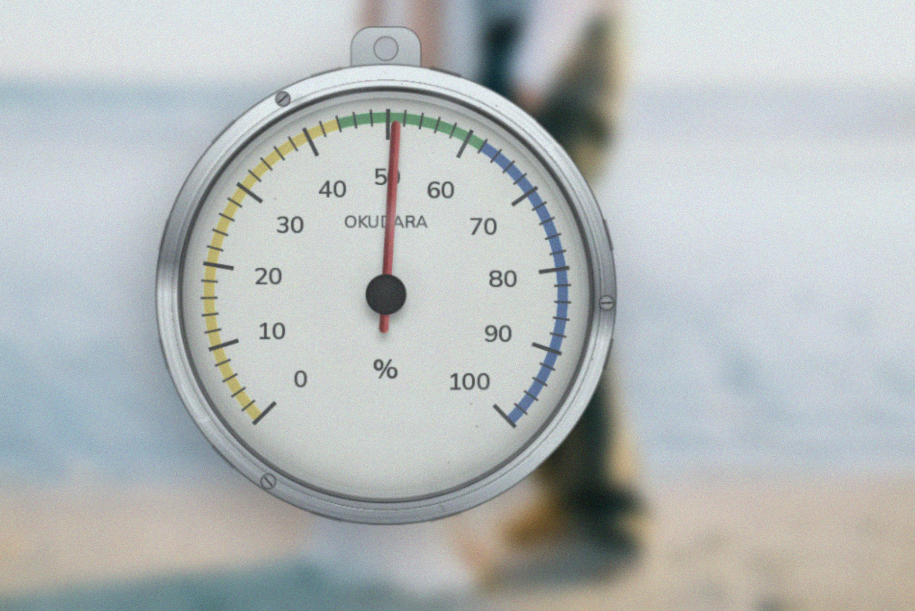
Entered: 51 %
